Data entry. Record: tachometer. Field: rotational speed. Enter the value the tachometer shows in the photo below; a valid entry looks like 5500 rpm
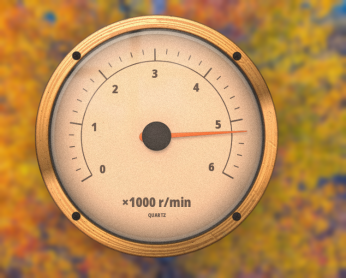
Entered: 5200 rpm
